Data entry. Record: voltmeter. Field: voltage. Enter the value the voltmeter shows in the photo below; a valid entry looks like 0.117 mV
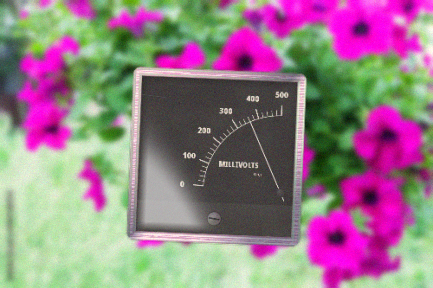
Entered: 360 mV
